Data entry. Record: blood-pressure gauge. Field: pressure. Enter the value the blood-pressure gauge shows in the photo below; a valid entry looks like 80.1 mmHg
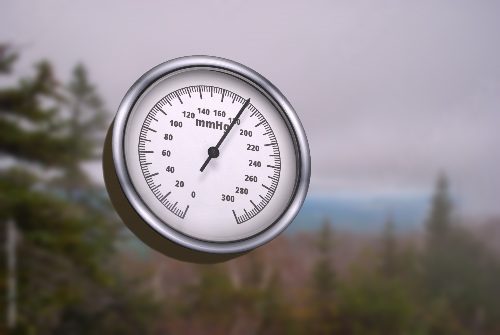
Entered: 180 mmHg
